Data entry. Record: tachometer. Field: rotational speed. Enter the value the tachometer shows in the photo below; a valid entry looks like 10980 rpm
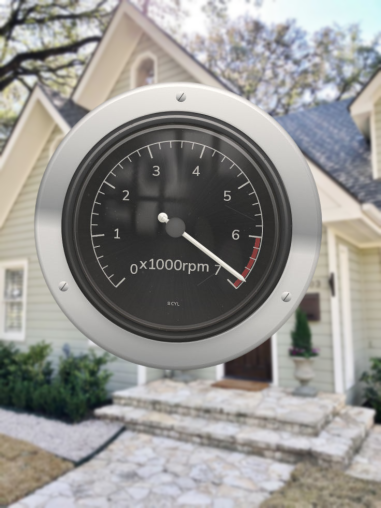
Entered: 6800 rpm
